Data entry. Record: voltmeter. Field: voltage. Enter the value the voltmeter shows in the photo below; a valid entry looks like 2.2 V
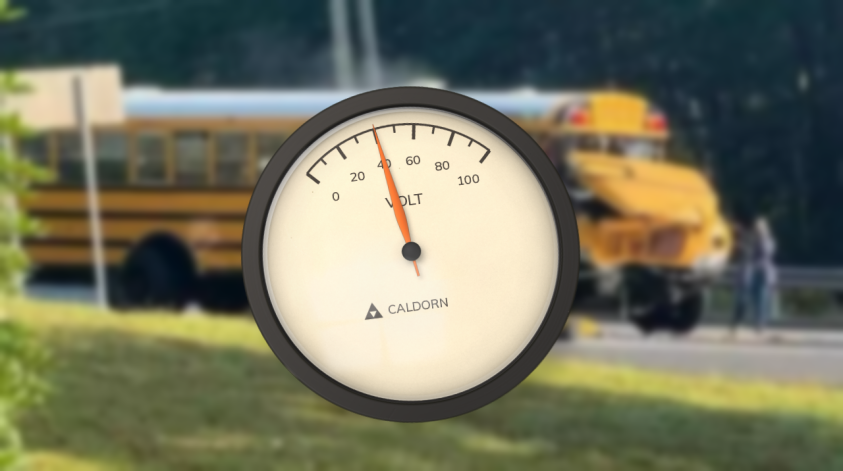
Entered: 40 V
